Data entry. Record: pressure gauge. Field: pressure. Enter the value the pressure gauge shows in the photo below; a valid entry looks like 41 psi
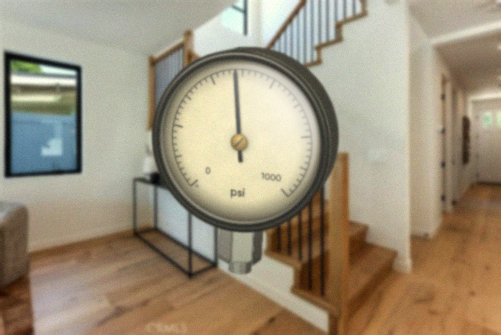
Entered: 480 psi
